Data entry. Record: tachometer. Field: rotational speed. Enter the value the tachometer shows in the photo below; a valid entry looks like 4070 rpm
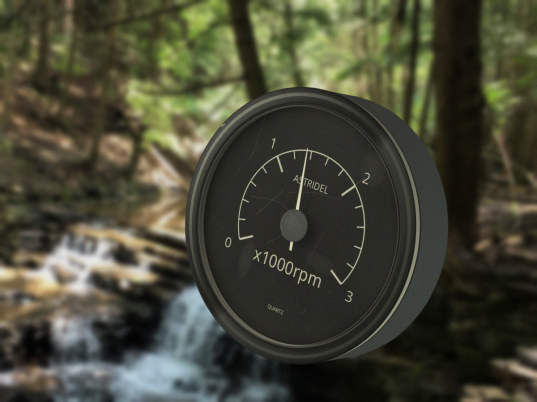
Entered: 1400 rpm
